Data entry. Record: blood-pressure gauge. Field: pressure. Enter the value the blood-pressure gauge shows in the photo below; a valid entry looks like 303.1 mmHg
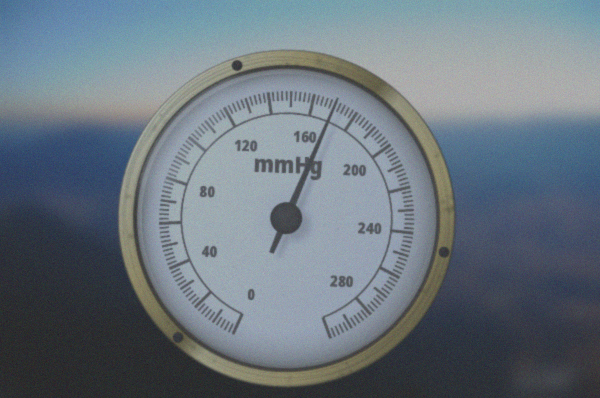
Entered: 170 mmHg
